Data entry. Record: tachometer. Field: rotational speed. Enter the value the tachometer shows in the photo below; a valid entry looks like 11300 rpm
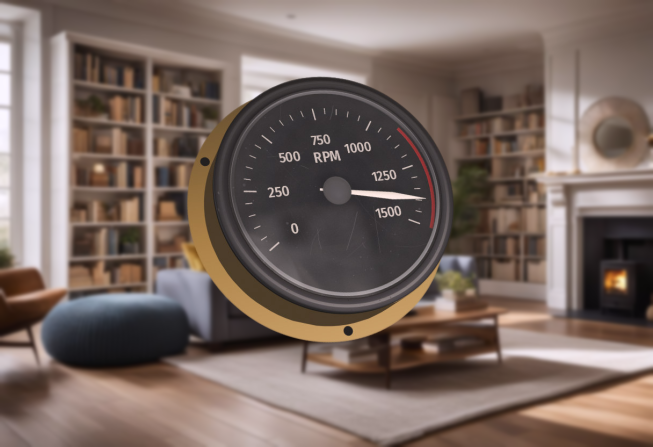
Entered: 1400 rpm
